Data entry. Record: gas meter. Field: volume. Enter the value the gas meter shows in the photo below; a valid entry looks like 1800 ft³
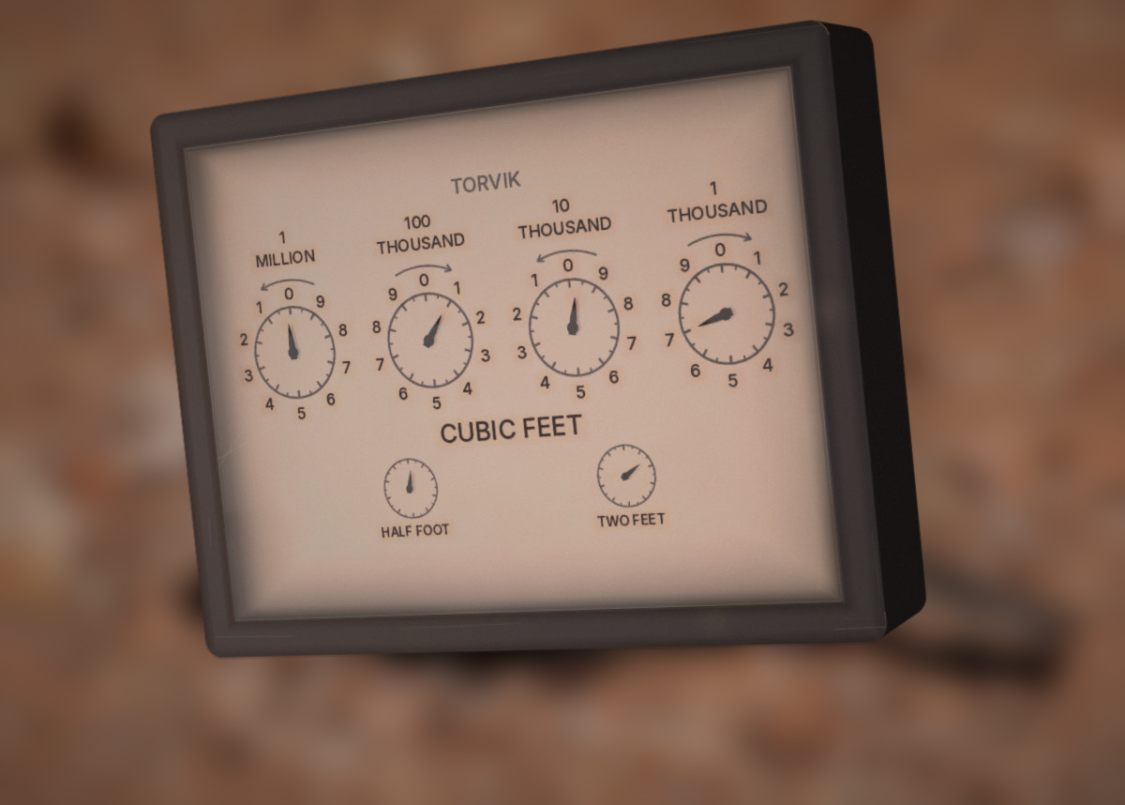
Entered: 9700 ft³
